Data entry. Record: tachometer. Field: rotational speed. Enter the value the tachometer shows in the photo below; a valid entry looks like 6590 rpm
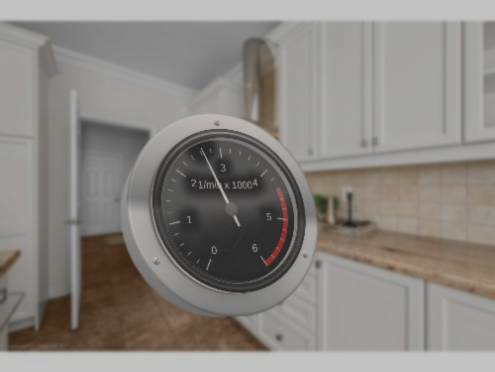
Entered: 2600 rpm
